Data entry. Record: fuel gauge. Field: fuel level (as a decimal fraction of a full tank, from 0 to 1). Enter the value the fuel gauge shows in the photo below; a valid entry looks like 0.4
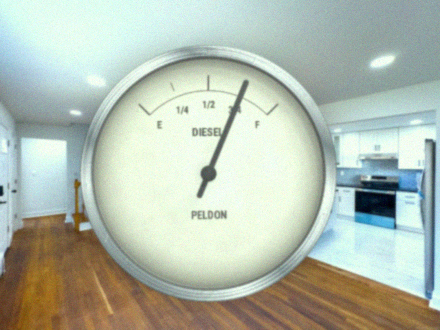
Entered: 0.75
